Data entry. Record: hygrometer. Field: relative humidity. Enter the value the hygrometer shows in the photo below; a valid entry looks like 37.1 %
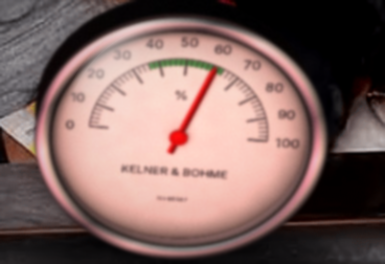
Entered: 60 %
